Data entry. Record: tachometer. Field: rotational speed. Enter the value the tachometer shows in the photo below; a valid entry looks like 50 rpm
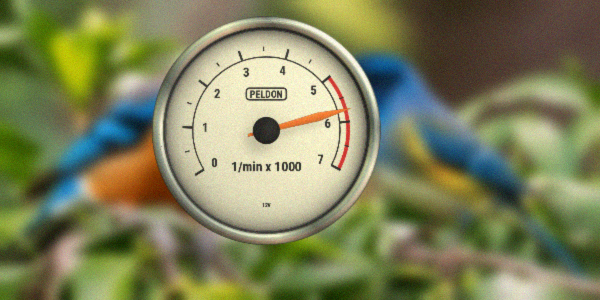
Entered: 5750 rpm
